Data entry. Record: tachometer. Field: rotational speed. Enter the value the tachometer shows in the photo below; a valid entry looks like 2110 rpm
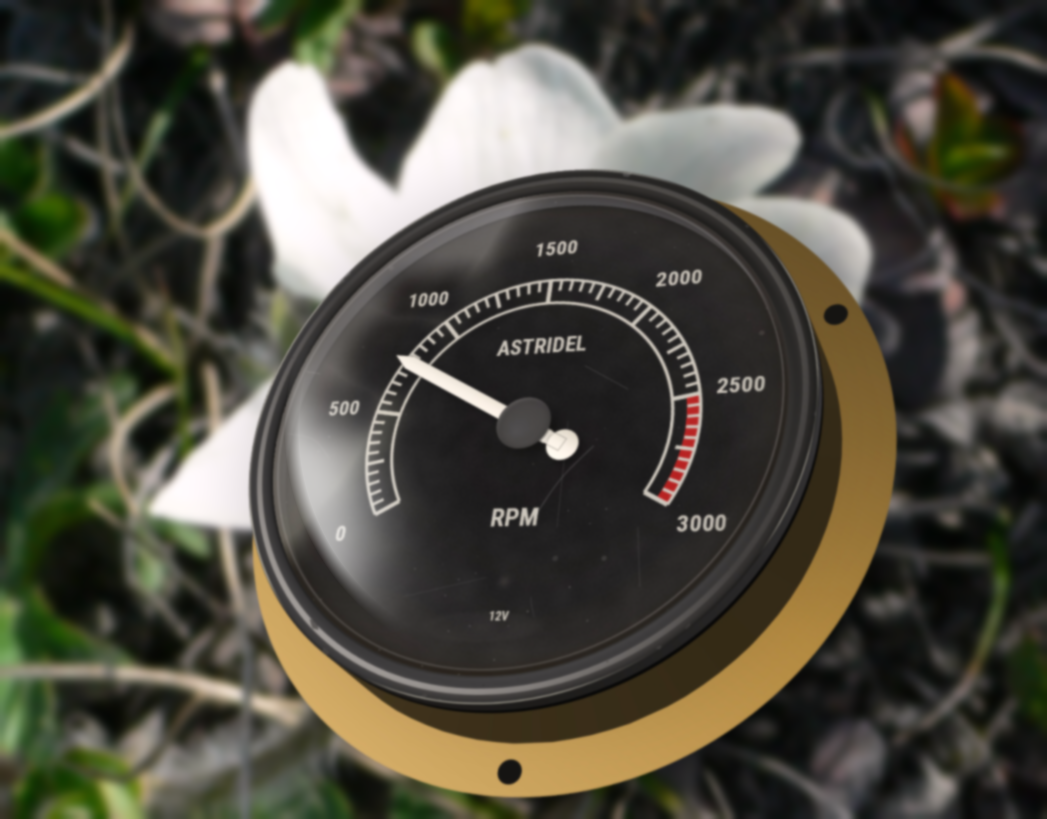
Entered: 750 rpm
